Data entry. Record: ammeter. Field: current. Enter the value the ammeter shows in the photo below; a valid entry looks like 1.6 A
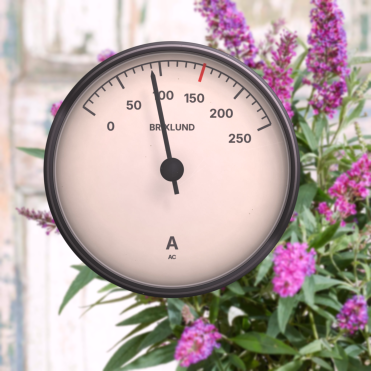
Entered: 90 A
